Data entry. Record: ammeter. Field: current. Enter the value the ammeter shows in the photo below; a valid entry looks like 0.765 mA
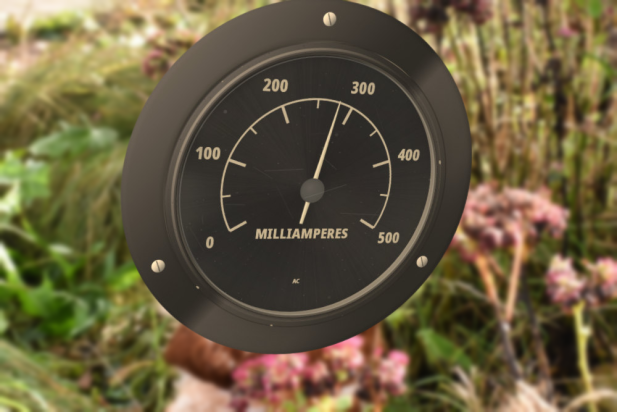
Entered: 275 mA
